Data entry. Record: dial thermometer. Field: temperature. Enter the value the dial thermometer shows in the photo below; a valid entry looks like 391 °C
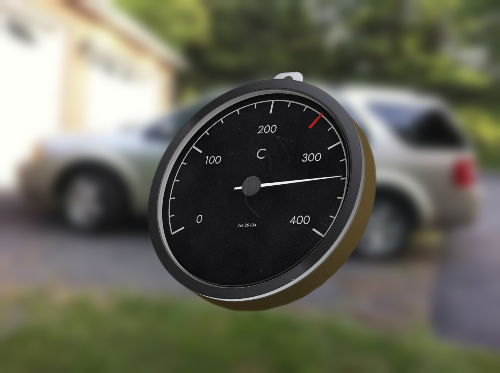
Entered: 340 °C
